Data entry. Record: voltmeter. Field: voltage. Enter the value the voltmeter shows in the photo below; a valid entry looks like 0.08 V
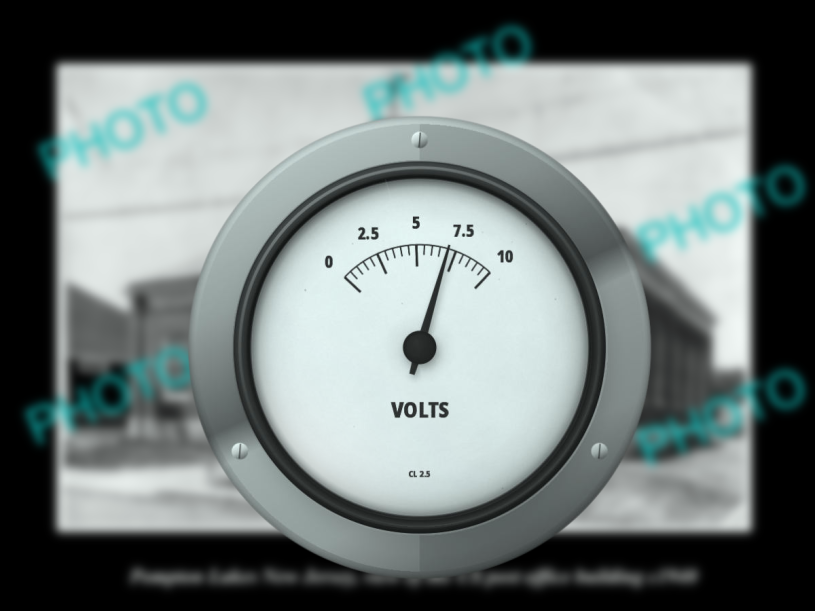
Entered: 7 V
